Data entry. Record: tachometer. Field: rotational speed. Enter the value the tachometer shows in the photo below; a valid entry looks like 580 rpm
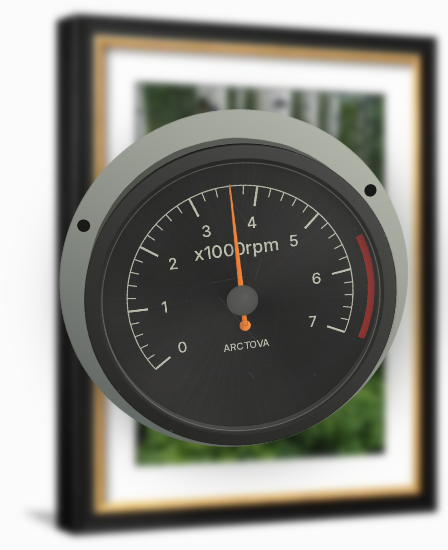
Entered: 3600 rpm
